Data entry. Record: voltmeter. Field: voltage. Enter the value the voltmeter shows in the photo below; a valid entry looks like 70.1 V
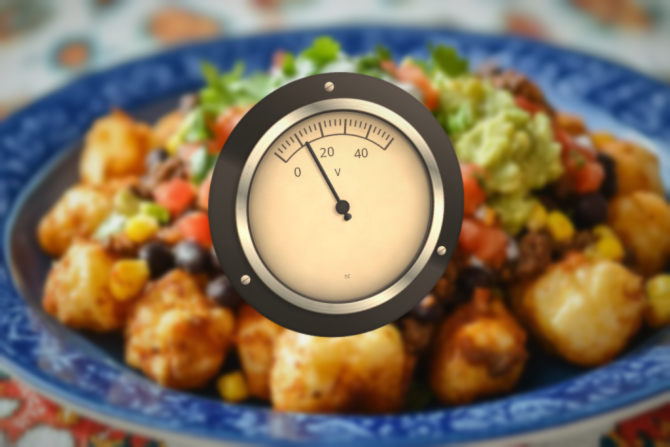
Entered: 12 V
